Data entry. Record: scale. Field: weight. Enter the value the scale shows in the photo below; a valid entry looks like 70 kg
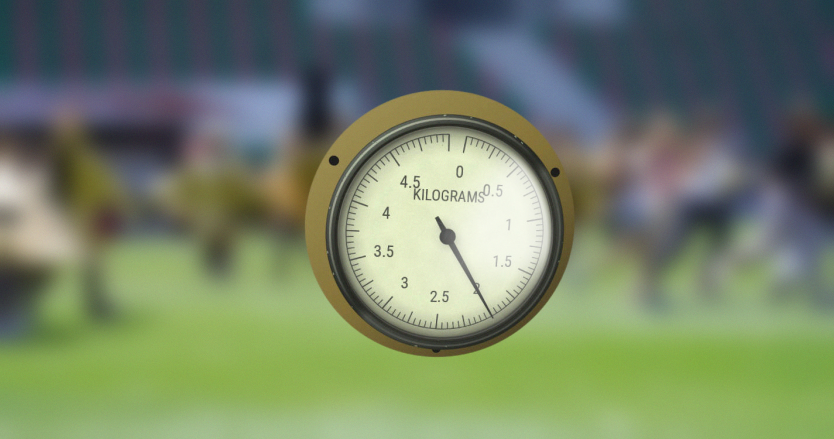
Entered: 2 kg
